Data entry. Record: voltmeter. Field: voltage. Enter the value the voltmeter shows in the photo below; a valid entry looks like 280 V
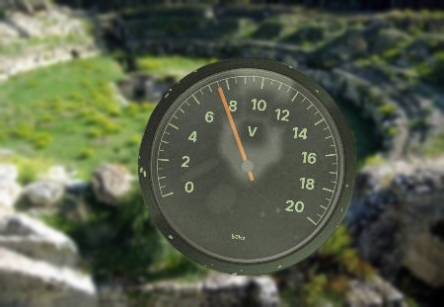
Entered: 7.5 V
